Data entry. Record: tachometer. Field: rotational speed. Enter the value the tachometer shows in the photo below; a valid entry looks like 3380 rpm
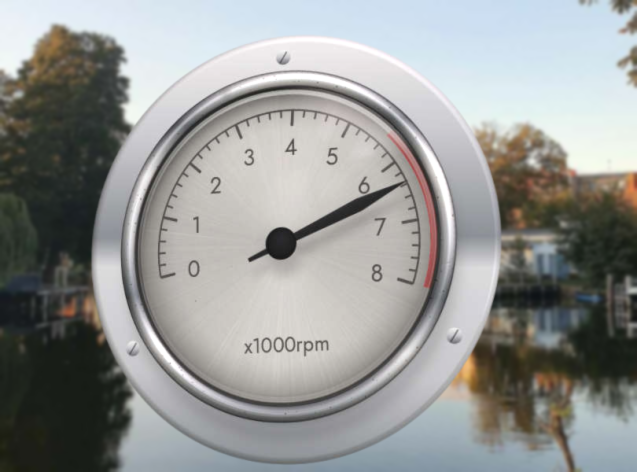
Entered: 6400 rpm
